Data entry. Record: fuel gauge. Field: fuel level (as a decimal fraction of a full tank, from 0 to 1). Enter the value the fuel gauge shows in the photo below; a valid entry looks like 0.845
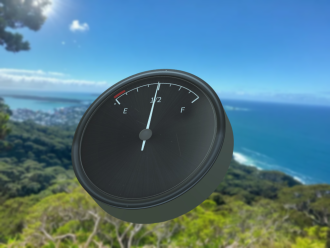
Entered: 0.5
